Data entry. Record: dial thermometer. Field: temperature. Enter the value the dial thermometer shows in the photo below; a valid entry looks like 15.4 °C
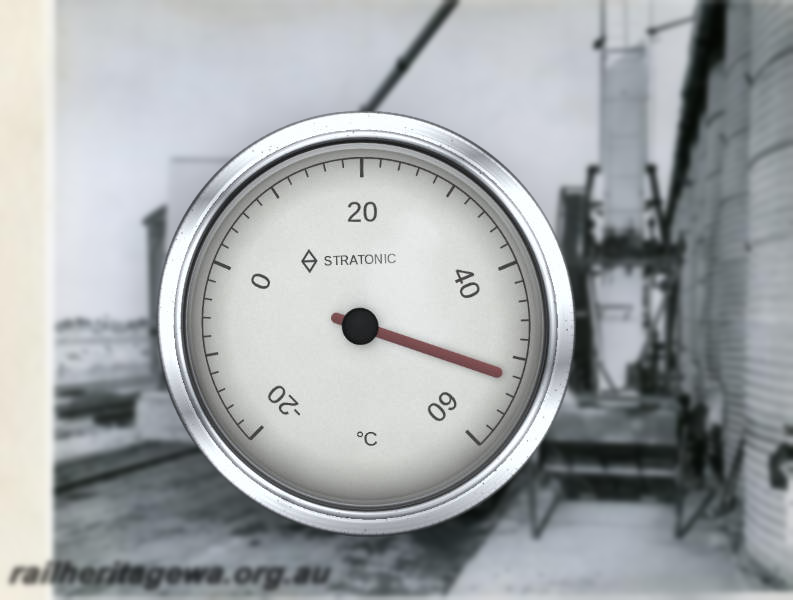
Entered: 52 °C
